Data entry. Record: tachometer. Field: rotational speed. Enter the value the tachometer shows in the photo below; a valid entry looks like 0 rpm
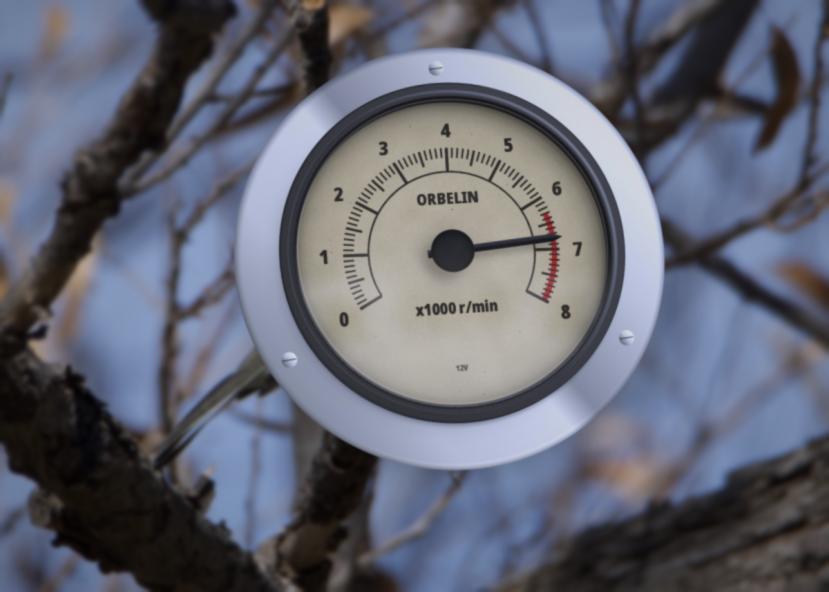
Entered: 6800 rpm
